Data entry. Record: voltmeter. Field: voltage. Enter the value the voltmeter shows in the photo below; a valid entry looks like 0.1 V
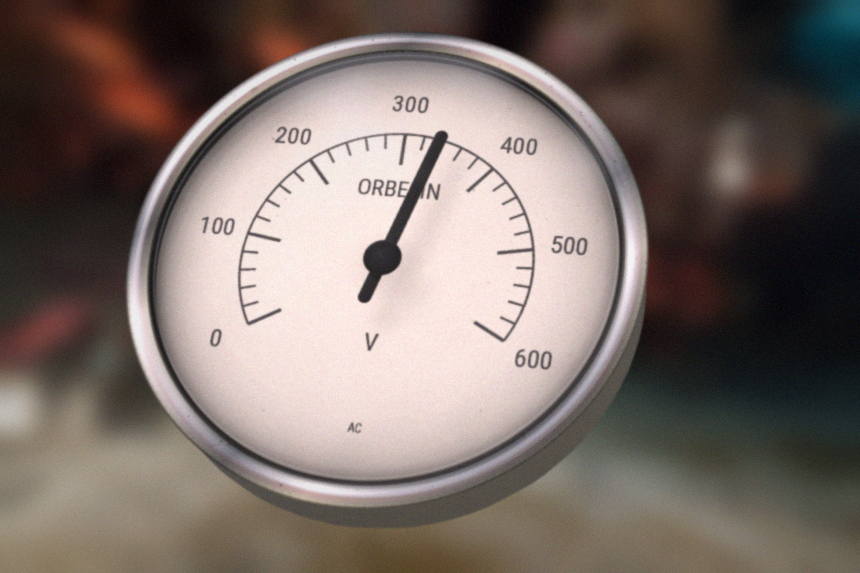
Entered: 340 V
